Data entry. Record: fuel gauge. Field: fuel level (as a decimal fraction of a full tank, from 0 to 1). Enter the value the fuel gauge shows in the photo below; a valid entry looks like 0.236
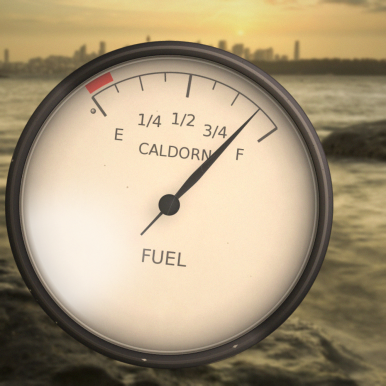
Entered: 0.875
